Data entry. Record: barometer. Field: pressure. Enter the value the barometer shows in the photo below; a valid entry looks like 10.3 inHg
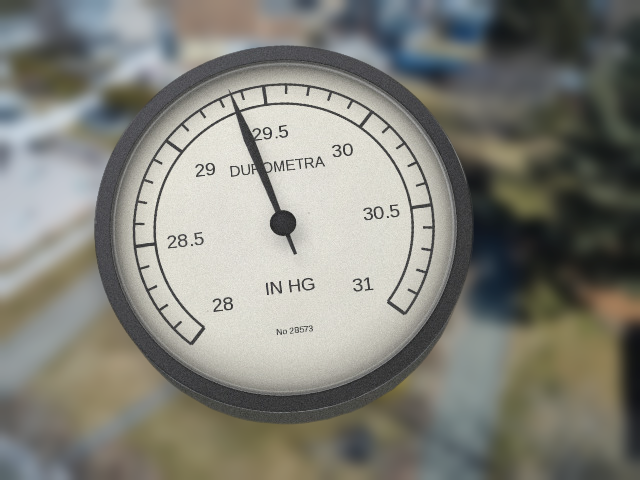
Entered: 29.35 inHg
